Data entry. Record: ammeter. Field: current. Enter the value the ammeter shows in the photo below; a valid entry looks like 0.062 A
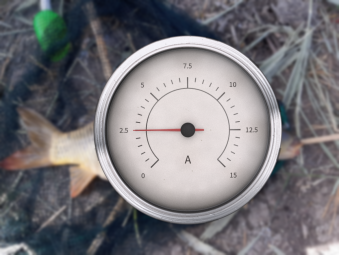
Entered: 2.5 A
